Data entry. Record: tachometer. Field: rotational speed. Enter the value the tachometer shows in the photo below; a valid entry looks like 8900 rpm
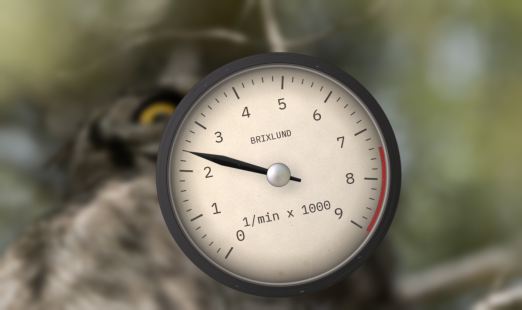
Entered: 2400 rpm
